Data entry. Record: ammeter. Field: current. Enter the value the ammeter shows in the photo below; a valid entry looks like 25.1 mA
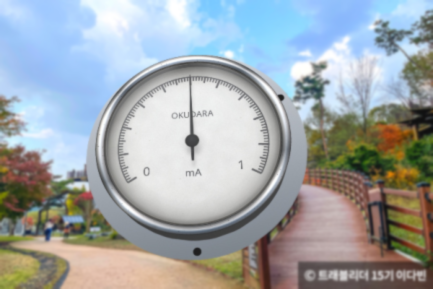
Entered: 0.5 mA
